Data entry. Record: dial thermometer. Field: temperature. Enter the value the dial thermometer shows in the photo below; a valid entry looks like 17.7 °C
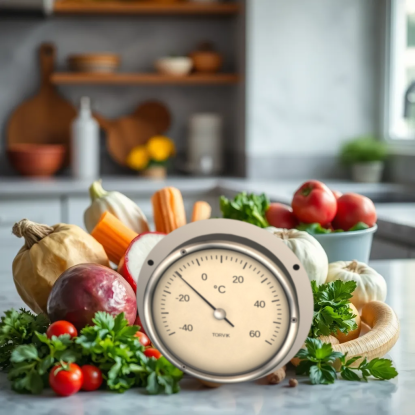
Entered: -10 °C
